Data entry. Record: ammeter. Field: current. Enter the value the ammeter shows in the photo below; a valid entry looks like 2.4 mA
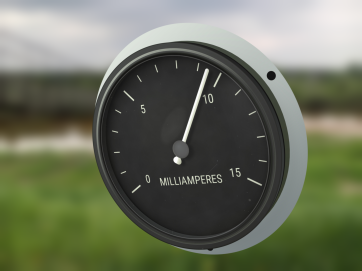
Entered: 9.5 mA
